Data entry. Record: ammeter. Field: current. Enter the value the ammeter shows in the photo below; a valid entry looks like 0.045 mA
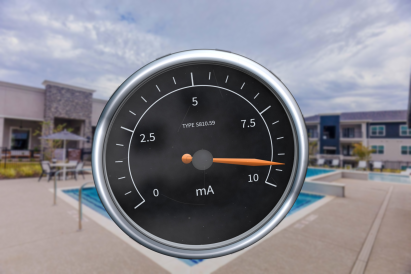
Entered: 9.25 mA
